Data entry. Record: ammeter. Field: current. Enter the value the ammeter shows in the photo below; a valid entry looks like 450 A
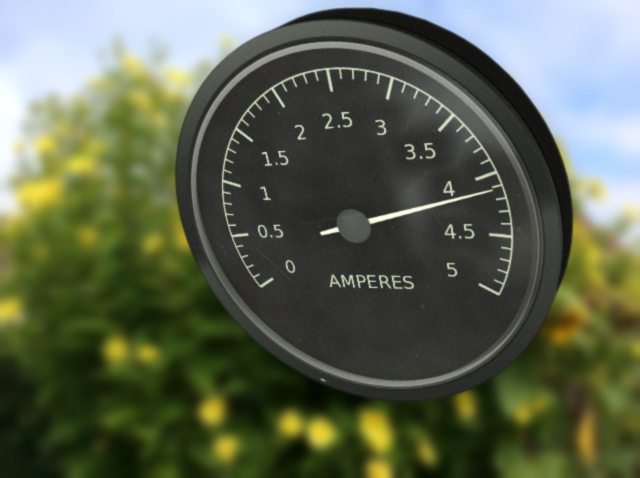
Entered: 4.1 A
